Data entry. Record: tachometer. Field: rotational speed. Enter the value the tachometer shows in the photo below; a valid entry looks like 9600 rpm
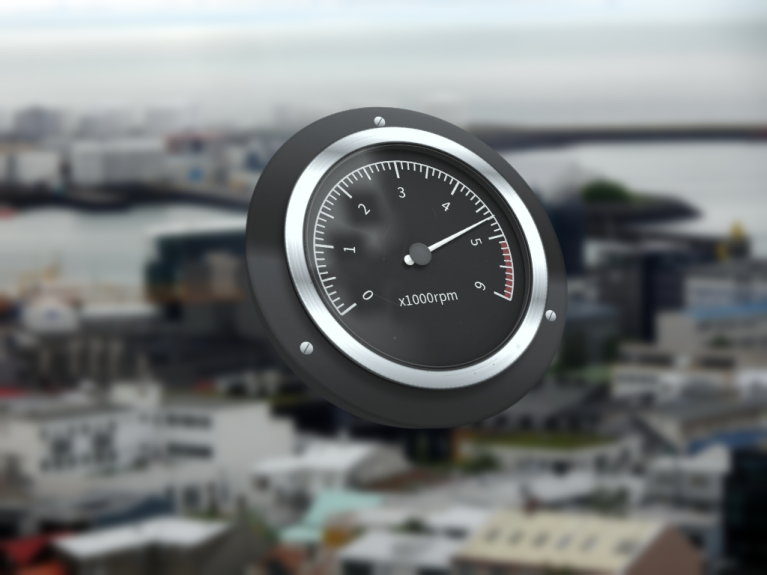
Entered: 4700 rpm
